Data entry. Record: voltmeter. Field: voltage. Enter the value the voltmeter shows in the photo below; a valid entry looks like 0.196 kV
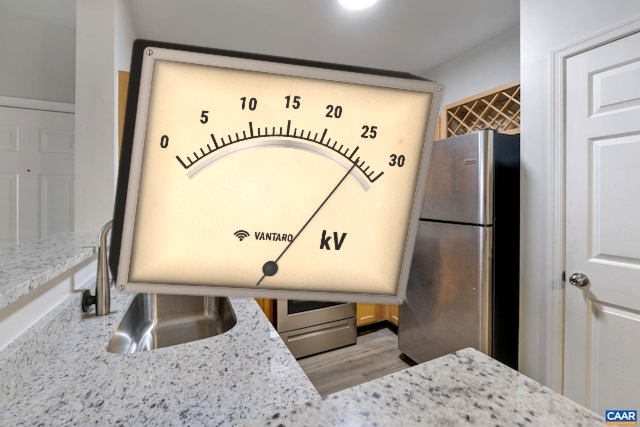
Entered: 26 kV
